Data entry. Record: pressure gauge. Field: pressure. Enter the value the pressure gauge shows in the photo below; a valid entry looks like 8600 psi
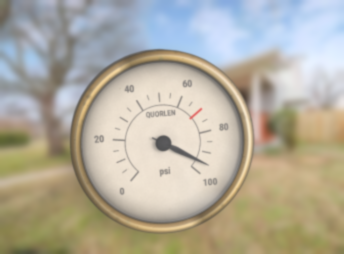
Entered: 95 psi
